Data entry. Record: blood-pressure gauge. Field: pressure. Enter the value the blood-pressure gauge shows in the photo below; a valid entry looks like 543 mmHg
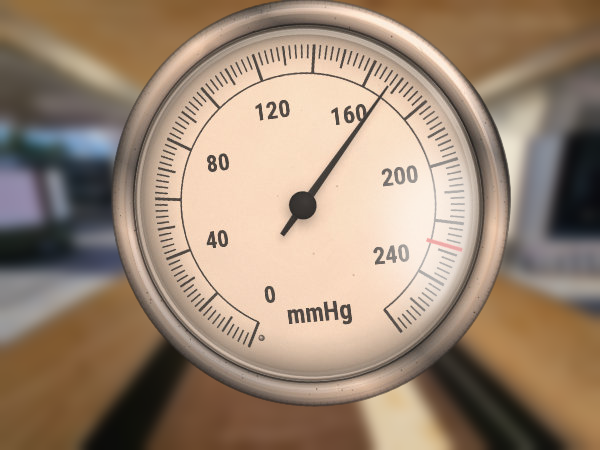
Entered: 168 mmHg
